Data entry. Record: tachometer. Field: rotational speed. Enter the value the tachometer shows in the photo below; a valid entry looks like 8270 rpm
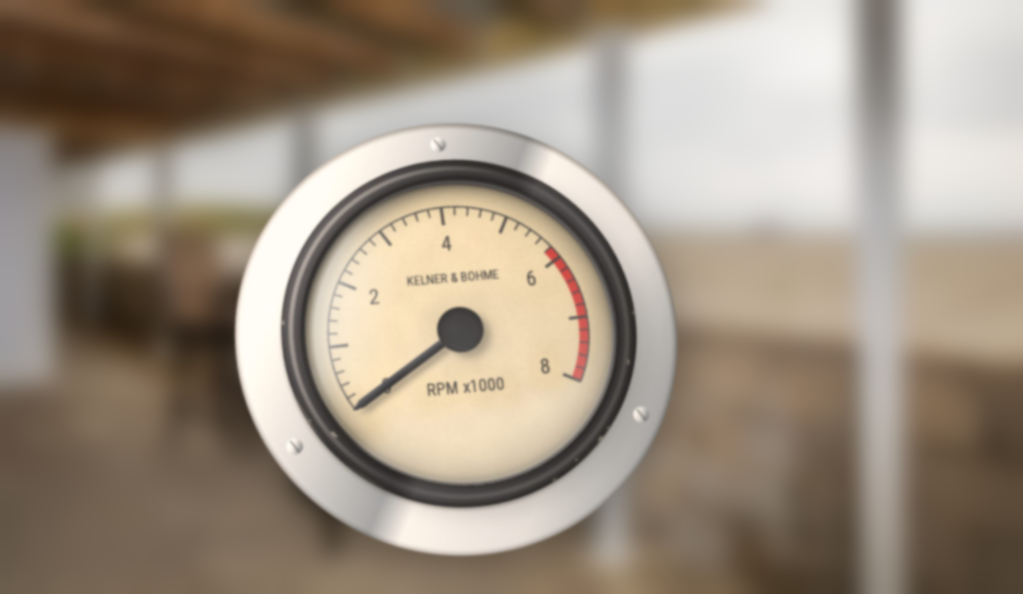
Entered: 0 rpm
